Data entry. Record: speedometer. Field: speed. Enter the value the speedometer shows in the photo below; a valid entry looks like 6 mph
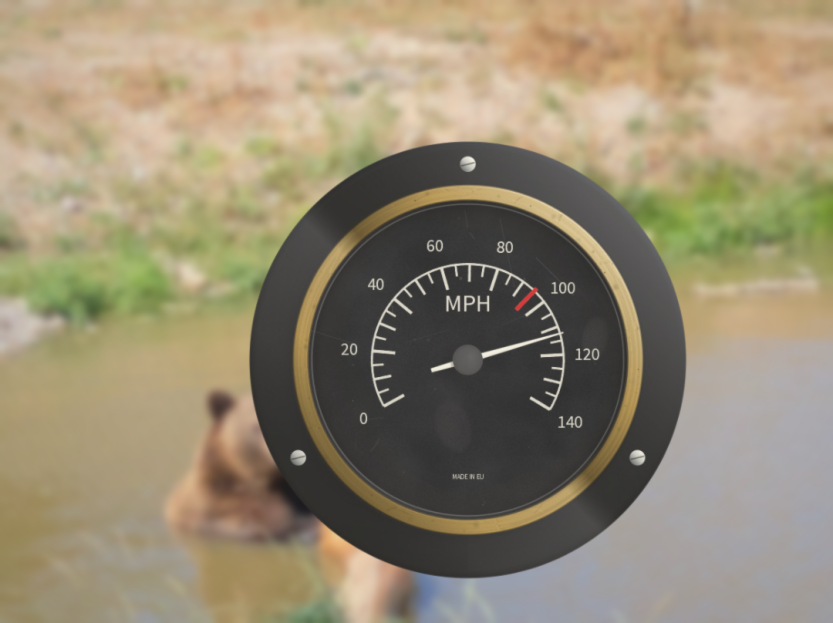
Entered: 112.5 mph
